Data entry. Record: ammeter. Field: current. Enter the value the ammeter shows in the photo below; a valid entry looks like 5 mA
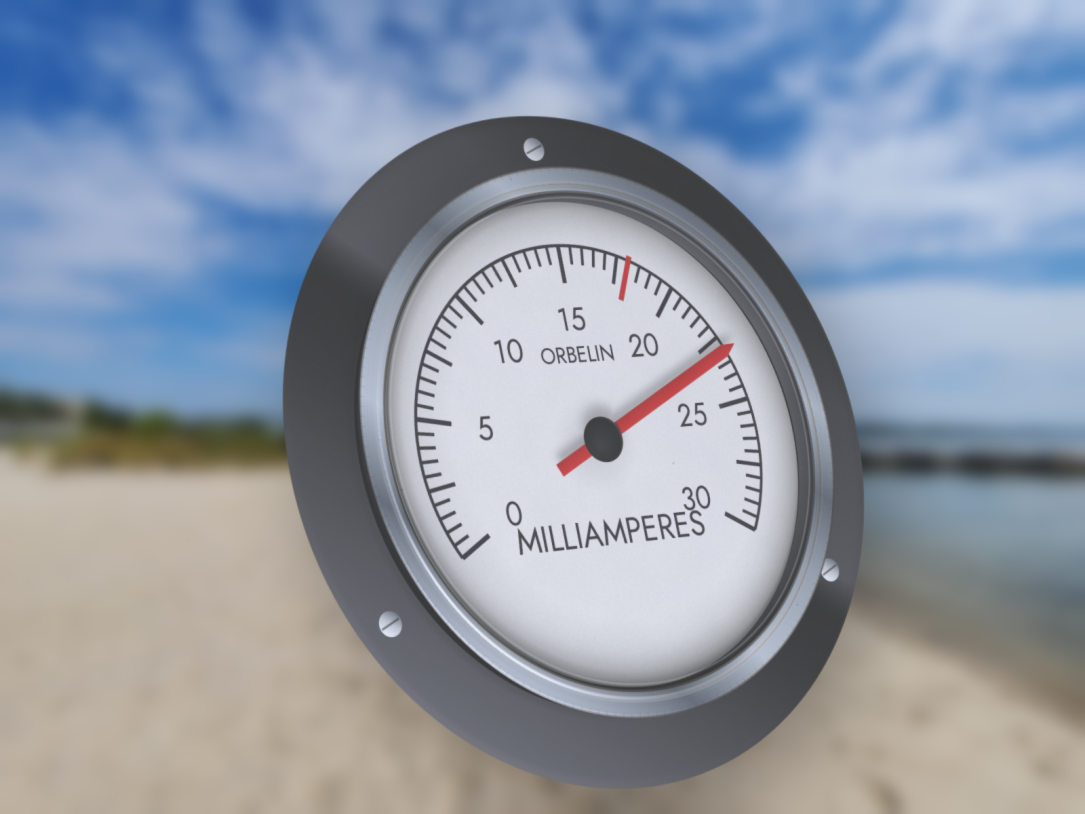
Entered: 23 mA
